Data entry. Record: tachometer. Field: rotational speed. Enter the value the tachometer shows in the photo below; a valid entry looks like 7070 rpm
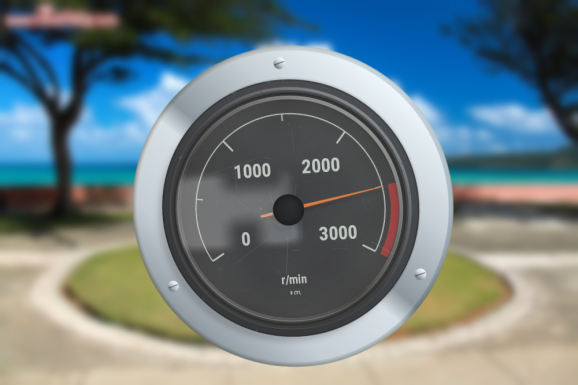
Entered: 2500 rpm
